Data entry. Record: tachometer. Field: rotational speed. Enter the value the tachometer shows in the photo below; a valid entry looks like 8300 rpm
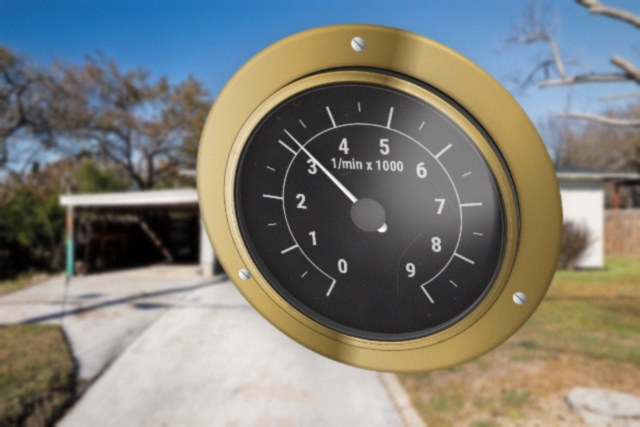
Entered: 3250 rpm
